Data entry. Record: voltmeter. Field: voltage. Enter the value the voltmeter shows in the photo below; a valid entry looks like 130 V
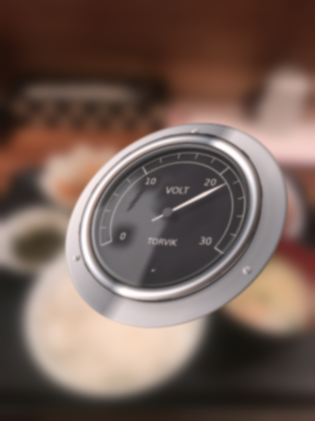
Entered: 22 V
